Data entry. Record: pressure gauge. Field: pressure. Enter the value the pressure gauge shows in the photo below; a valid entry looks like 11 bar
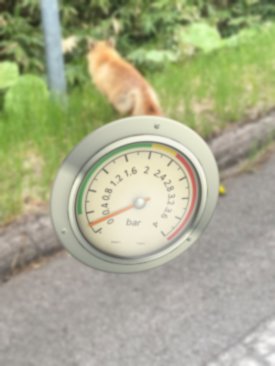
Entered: 0.2 bar
